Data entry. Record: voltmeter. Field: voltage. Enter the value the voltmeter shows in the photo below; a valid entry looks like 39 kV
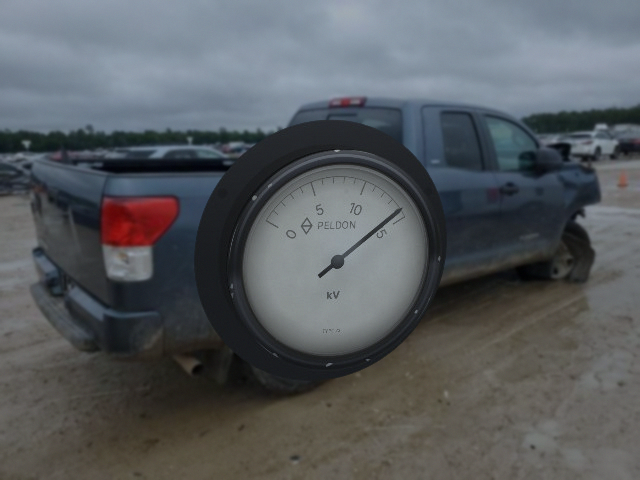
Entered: 14 kV
